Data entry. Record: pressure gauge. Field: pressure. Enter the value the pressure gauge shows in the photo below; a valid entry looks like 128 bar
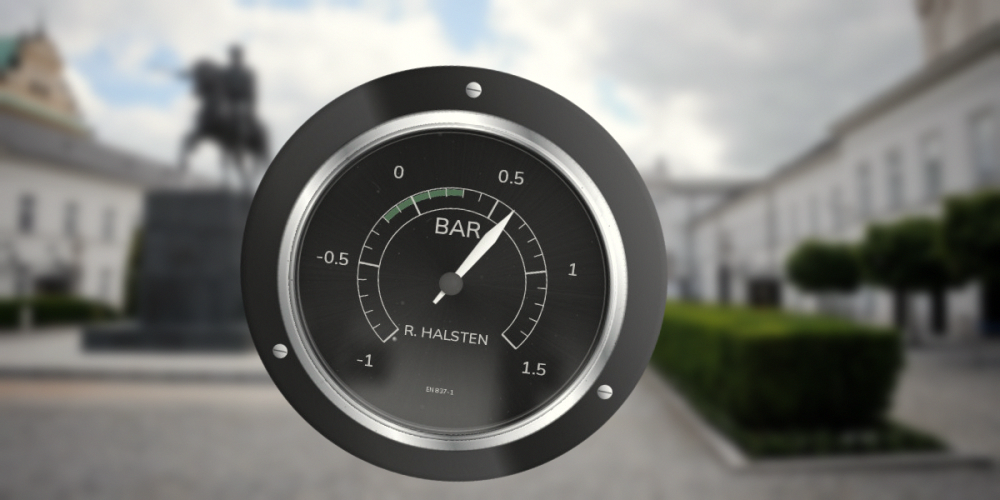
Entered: 0.6 bar
